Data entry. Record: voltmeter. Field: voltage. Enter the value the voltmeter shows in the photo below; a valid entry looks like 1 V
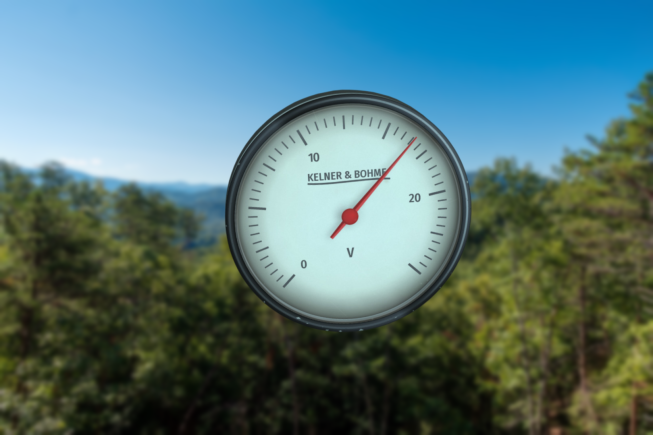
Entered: 16.5 V
